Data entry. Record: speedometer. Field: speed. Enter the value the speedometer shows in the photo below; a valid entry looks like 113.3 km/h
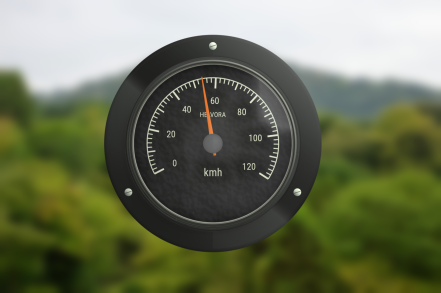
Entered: 54 km/h
